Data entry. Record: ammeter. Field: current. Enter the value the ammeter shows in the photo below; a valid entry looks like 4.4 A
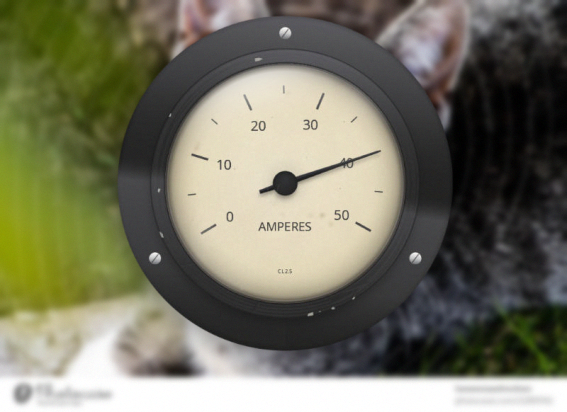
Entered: 40 A
